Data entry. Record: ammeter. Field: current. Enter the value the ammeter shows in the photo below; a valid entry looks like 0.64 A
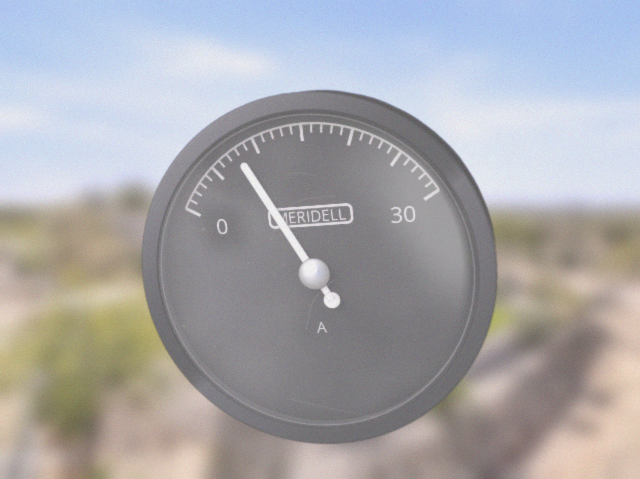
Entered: 8 A
